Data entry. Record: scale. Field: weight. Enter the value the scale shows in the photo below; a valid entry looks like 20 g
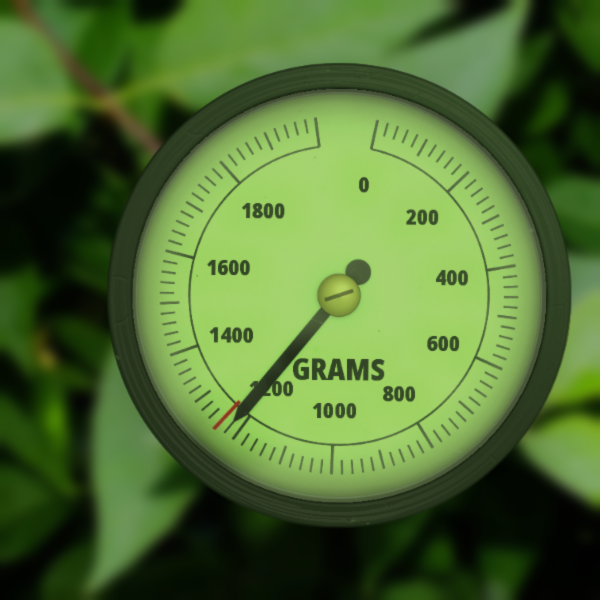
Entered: 1220 g
